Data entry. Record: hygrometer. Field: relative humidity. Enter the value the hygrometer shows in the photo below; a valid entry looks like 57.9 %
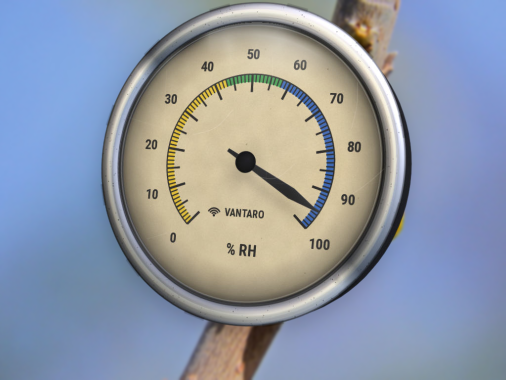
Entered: 95 %
